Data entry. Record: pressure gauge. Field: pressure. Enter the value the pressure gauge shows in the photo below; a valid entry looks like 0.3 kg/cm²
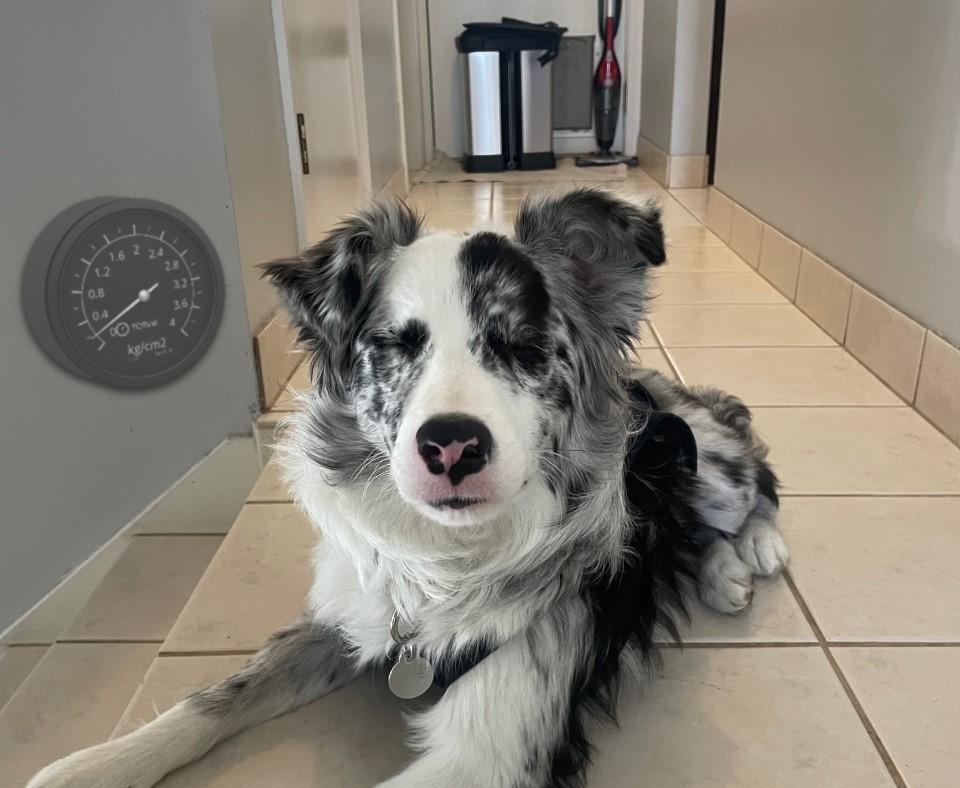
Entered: 0.2 kg/cm²
